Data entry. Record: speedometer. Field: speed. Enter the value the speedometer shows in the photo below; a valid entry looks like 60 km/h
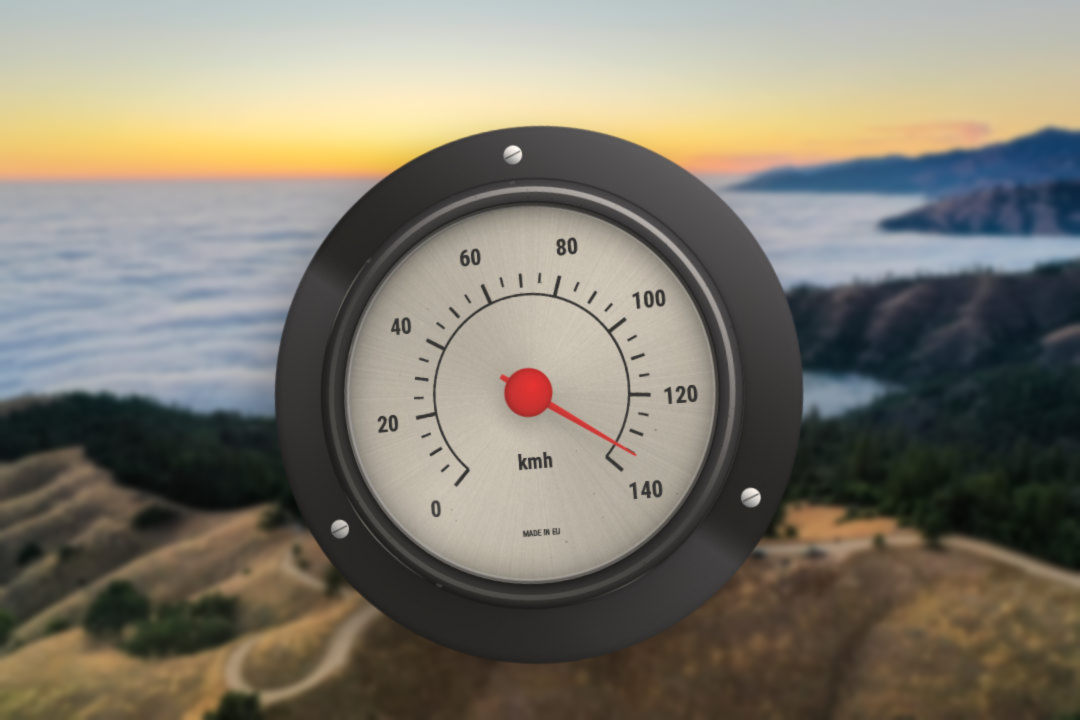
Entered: 135 km/h
